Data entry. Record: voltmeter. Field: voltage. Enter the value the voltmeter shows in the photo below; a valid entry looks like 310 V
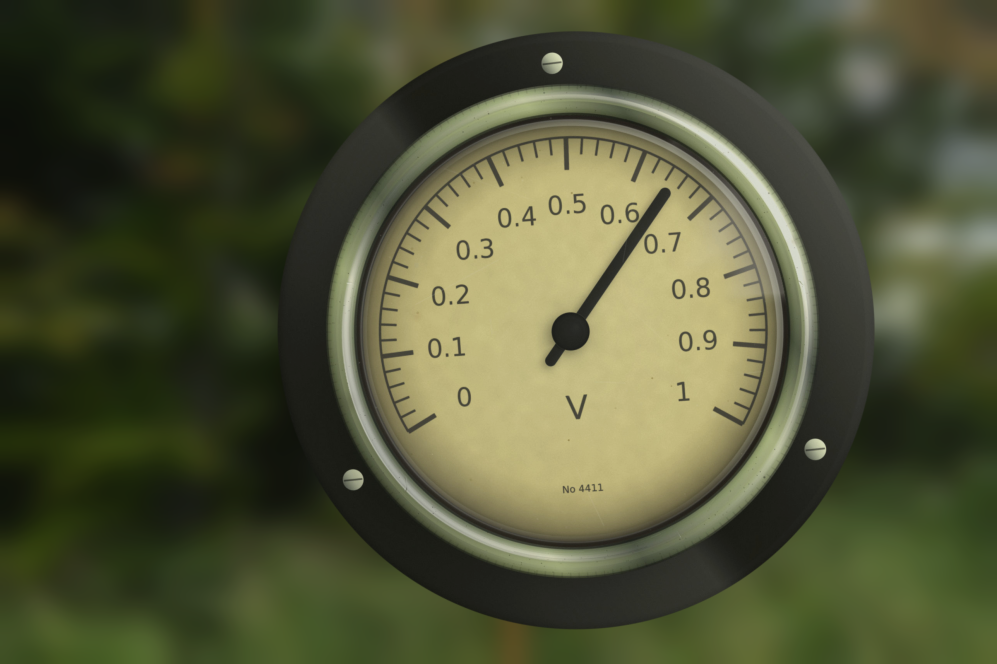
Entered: 0.65 V
